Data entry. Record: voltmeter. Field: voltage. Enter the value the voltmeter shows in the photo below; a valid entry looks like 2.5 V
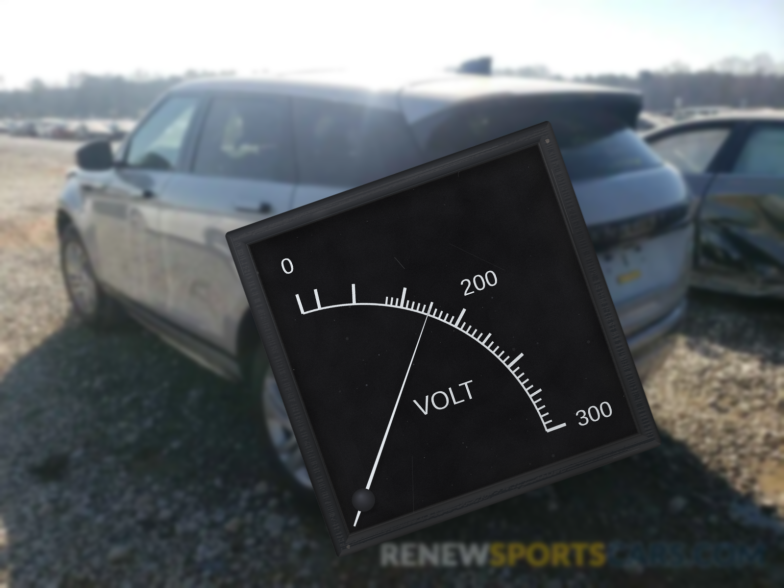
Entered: 175 V
